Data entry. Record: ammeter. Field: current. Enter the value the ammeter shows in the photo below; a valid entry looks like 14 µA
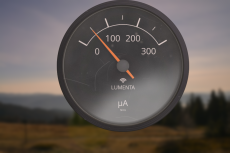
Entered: 50 µA
